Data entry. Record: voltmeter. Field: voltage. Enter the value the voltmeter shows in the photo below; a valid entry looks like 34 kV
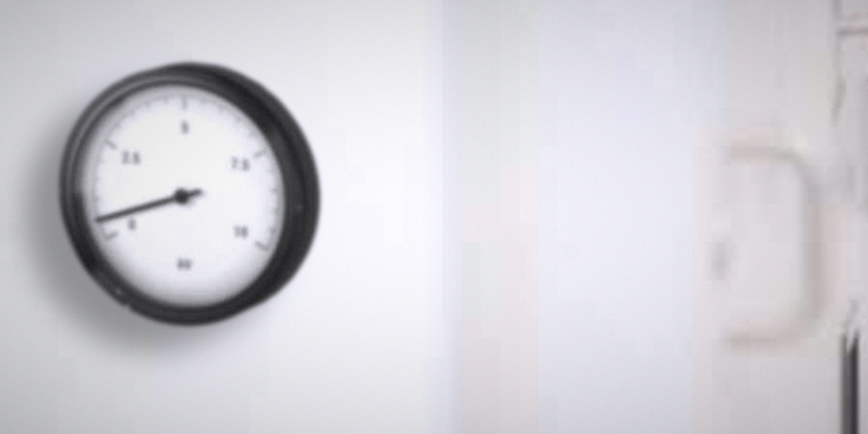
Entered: 0.5 kV
